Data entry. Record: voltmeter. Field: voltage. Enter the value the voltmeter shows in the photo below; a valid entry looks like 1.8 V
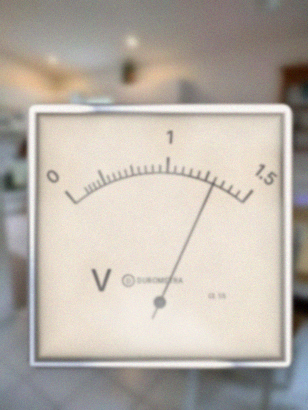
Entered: 1.3 V
